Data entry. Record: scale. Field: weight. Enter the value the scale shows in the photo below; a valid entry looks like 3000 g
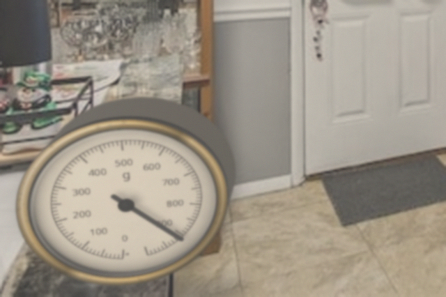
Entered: 900 g
